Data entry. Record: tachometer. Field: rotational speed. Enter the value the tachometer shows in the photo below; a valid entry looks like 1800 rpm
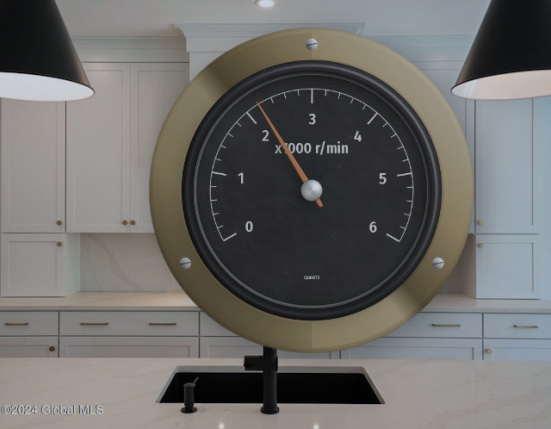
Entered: 2200 rpm
